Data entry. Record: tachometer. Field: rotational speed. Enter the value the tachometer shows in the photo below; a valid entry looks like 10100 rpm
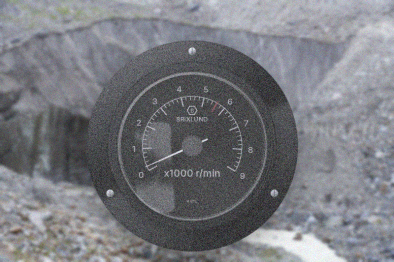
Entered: 200 rpm
